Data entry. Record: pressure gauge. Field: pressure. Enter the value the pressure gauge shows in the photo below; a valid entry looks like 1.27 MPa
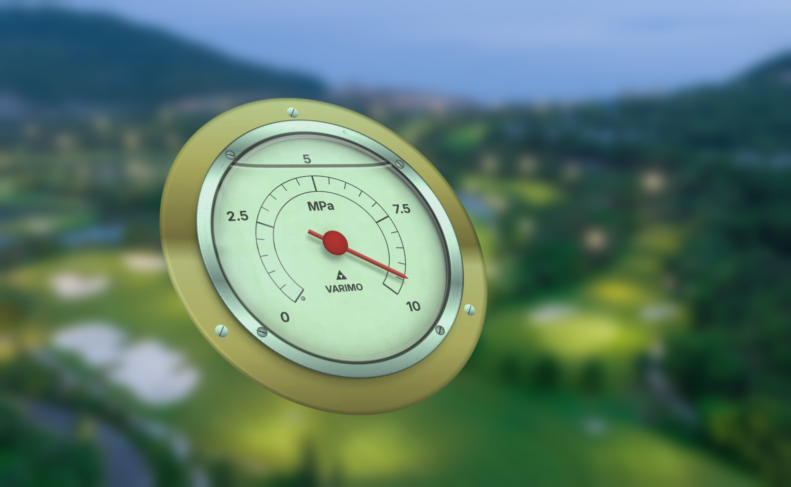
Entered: 9.5 MPa
